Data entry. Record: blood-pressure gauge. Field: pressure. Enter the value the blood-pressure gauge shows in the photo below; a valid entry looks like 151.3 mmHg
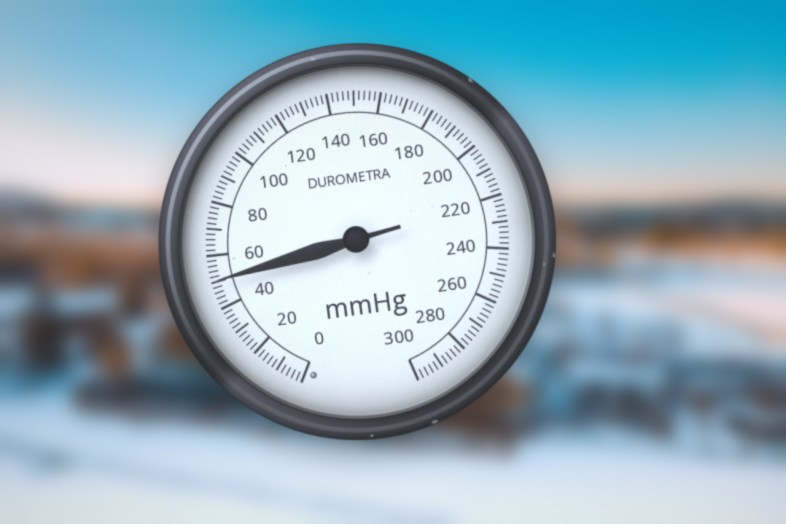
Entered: 50 mmHg
